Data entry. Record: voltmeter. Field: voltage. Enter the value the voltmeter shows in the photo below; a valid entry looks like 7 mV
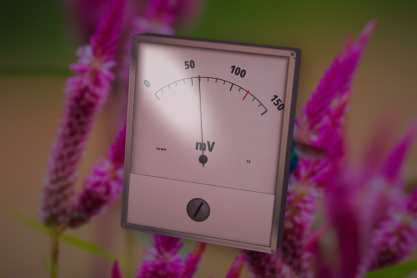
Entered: 60 mV
